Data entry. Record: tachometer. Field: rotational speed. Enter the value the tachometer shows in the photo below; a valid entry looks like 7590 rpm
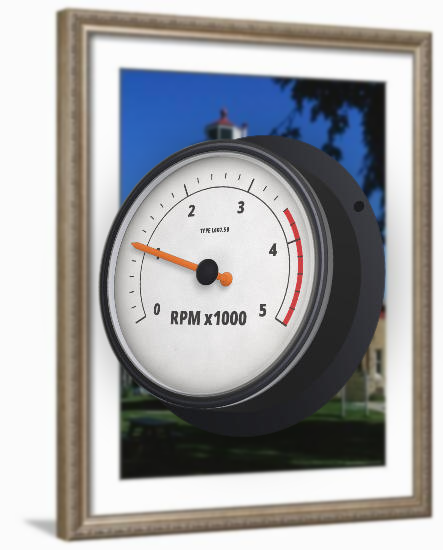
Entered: 1000 rpm
